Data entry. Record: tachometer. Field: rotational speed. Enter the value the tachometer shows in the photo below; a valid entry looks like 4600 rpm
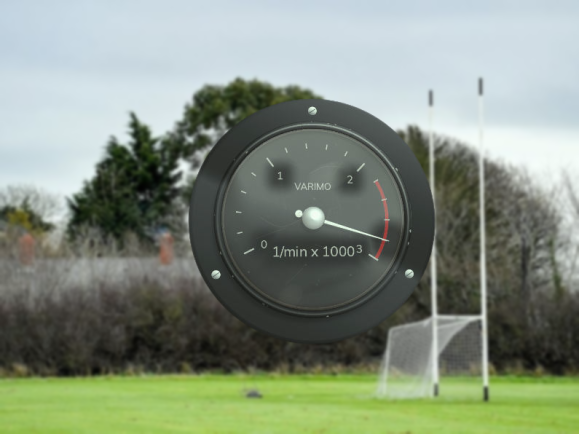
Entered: 2800 rpm
